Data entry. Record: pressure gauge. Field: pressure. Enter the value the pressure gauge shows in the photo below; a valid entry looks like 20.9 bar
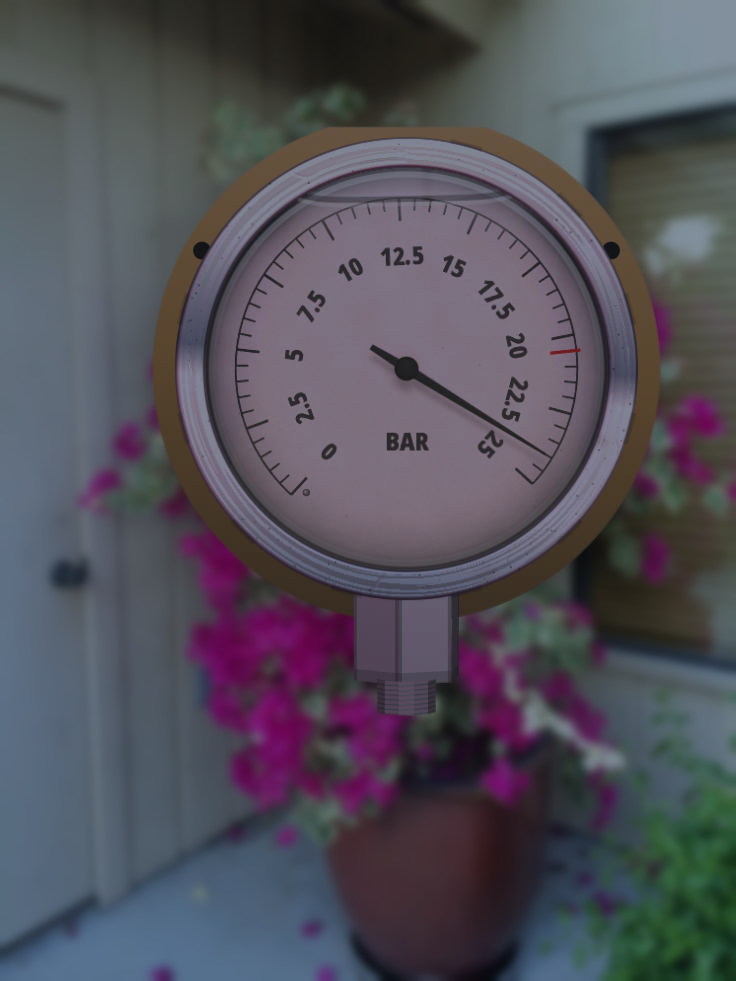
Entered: 24 bar
